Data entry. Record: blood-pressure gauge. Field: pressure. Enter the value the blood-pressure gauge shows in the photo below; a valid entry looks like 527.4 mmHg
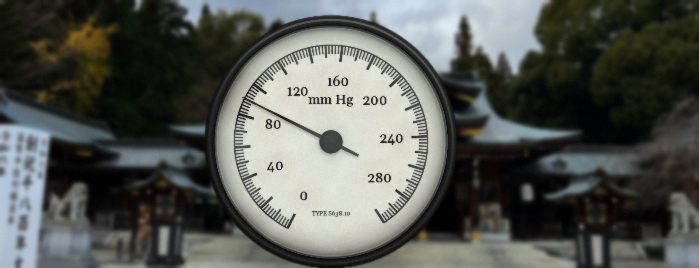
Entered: 90 mmHg
